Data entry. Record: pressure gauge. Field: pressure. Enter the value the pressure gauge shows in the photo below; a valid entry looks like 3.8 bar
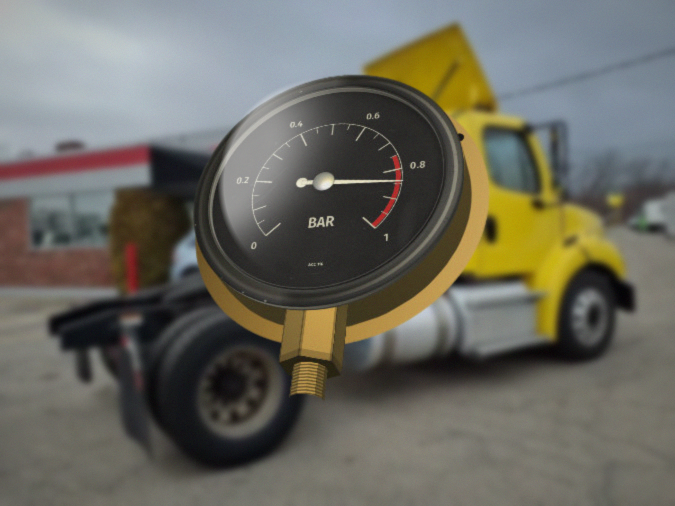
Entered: 0.85 bar
